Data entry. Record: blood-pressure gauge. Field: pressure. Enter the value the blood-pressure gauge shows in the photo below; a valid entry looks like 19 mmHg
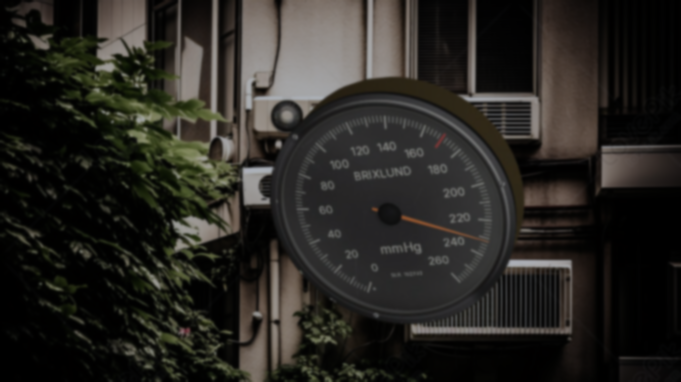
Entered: 230 mmHg
